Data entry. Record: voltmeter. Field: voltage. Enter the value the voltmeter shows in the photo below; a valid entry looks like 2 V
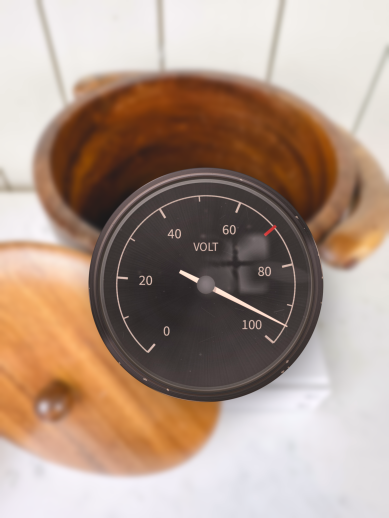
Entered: 95 V
